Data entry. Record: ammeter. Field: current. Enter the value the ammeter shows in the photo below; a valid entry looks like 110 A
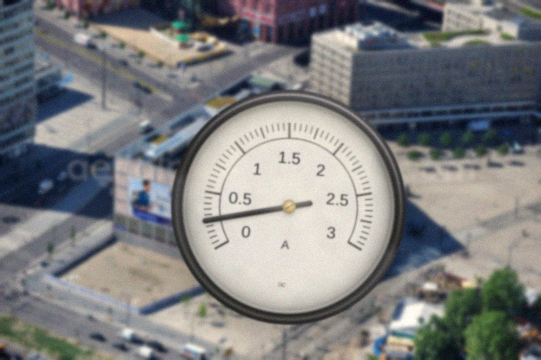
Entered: 0.25 A
